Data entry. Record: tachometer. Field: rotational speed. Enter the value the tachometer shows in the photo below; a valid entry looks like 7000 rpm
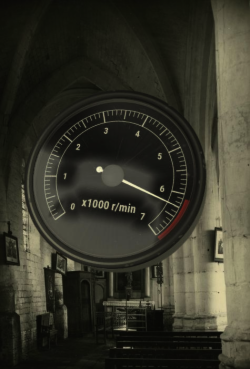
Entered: 6300 rpm
